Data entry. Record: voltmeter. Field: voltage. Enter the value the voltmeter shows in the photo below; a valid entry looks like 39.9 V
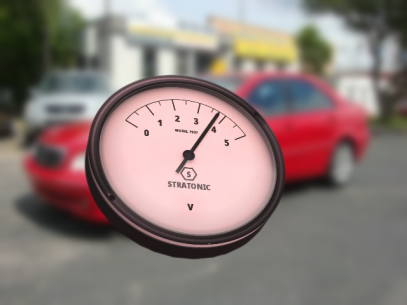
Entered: 3.75 V
